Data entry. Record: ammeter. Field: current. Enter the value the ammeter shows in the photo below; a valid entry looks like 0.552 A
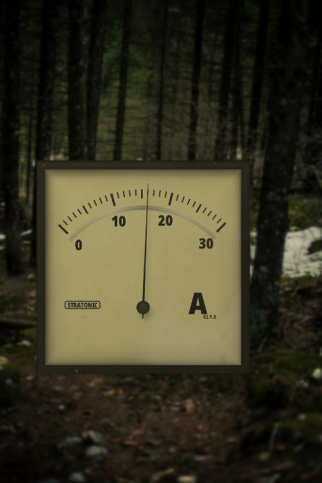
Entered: 16 A
